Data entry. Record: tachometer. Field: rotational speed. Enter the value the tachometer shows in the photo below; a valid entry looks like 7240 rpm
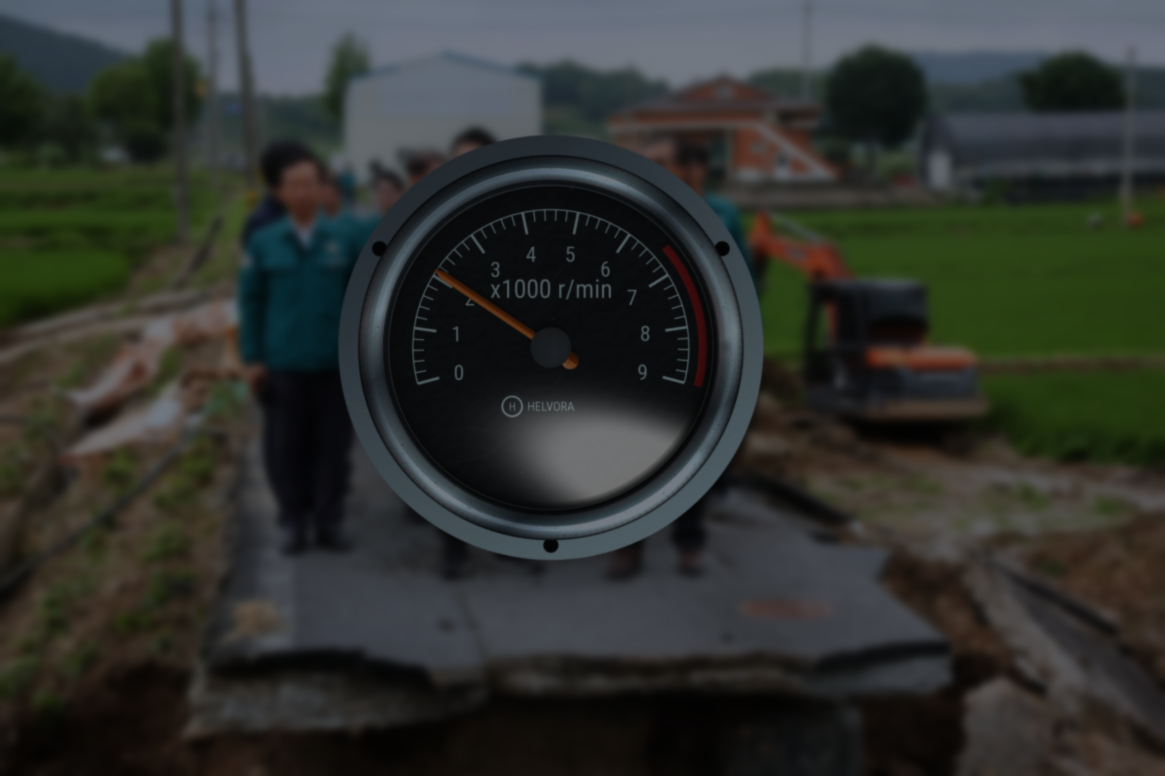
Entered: 2100 rpm
